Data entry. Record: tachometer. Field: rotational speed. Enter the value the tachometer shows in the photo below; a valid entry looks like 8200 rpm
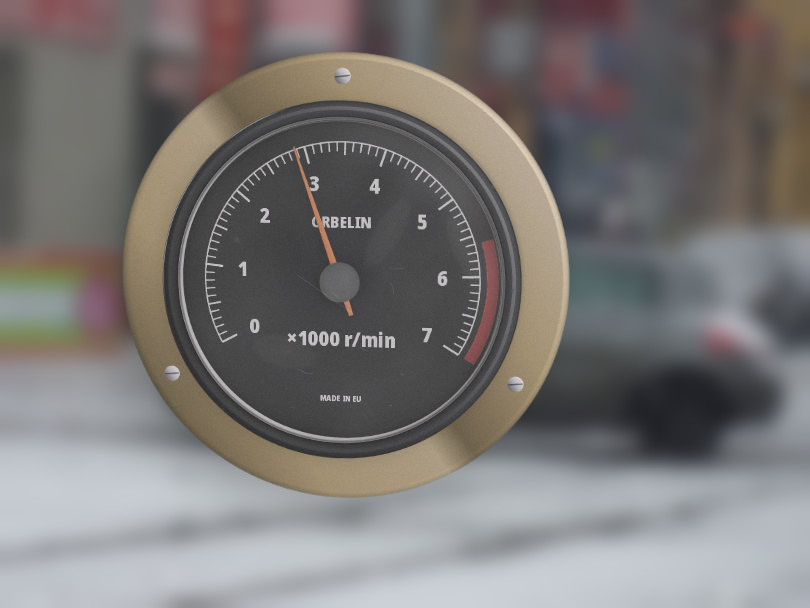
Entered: 2900 rpm
